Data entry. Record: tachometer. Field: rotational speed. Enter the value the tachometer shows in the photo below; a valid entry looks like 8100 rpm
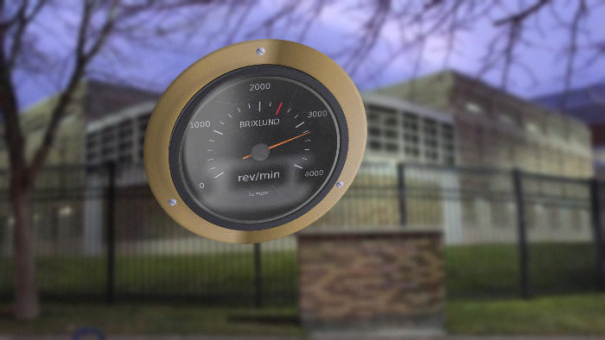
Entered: 3200 rpm
